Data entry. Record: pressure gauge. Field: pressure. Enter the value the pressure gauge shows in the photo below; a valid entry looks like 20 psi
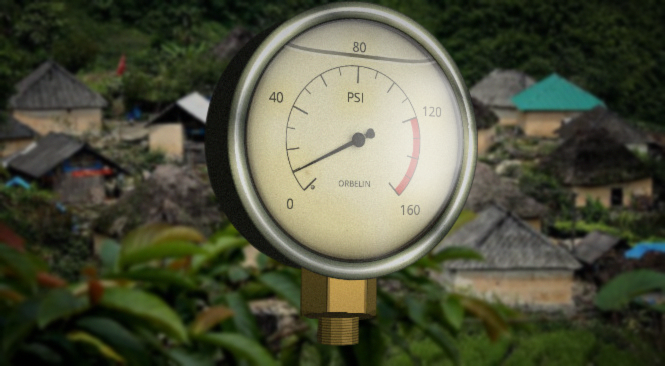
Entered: 10 psi
